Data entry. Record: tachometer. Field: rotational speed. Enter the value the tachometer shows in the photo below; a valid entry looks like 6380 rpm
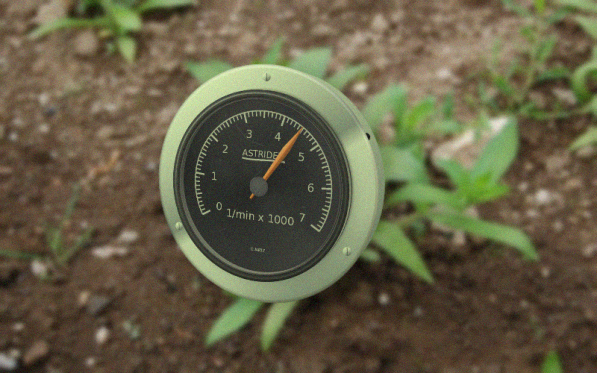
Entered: 4500 rpm
